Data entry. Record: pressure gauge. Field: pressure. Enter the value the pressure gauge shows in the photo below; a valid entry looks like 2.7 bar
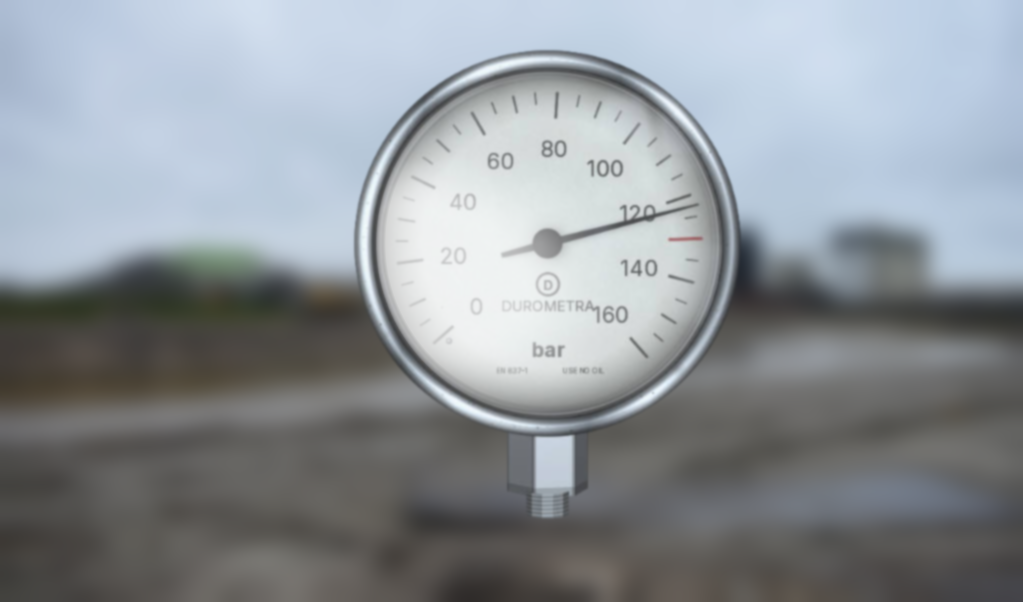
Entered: 122.5 bar
